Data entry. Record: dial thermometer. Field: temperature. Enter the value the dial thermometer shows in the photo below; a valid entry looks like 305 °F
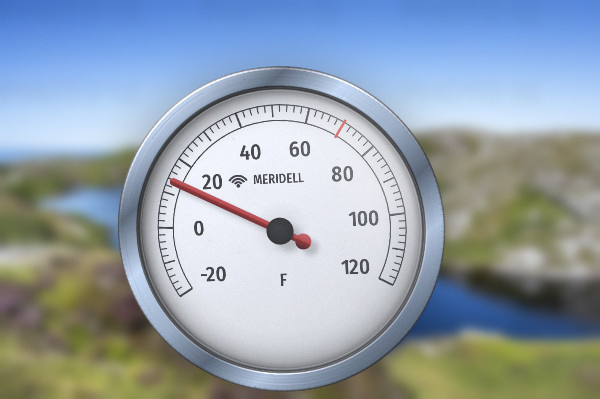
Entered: 14 °F
